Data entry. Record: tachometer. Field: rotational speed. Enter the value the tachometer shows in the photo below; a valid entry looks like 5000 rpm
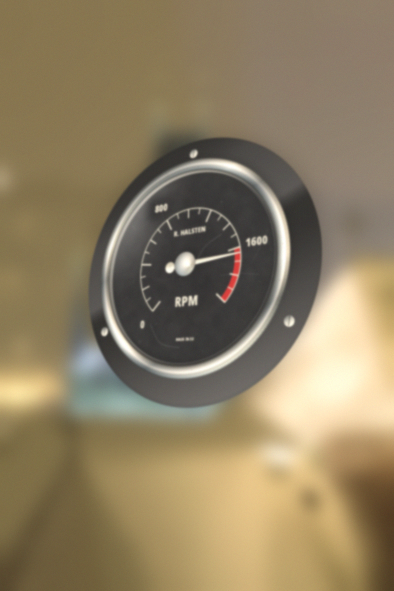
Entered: 1650 rpm
